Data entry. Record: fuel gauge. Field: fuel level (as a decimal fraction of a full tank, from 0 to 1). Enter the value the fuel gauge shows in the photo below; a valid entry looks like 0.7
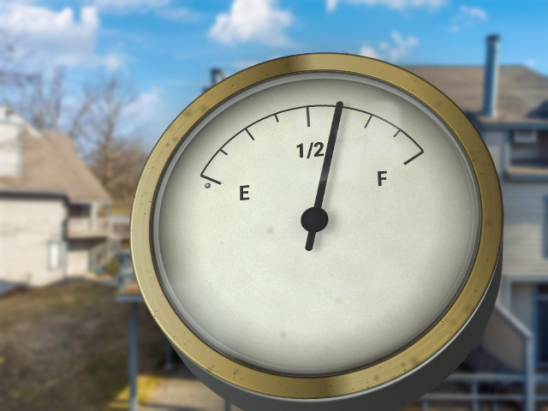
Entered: 0.625
